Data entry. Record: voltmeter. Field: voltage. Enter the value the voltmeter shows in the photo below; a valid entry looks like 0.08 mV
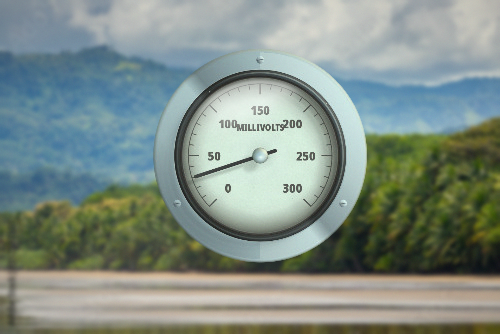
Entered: 30 mV
